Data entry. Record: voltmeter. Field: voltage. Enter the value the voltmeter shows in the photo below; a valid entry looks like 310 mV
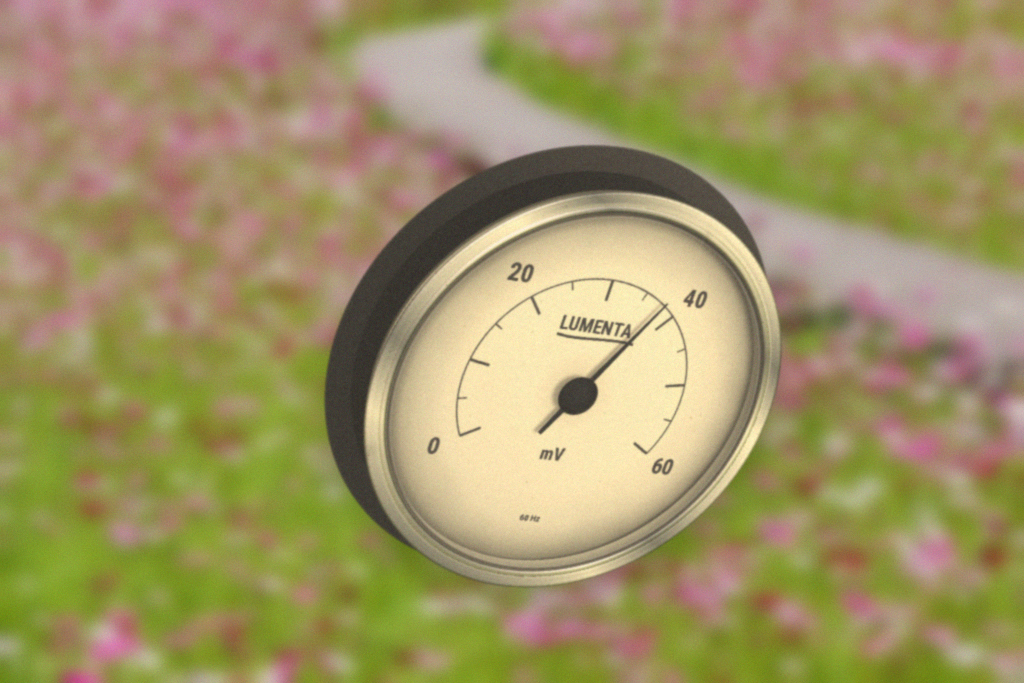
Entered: 37.5 mV
